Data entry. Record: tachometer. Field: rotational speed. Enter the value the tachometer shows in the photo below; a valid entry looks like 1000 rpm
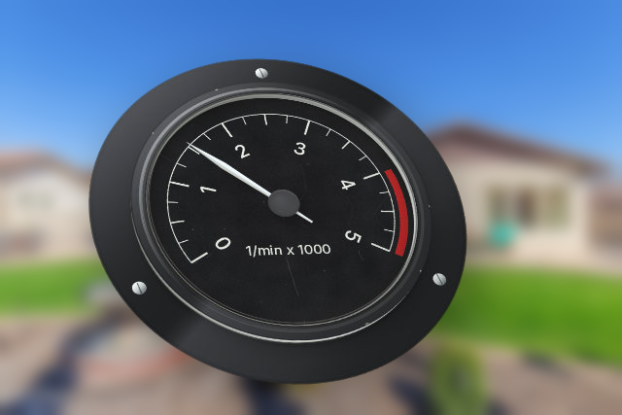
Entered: 1500 rpm
